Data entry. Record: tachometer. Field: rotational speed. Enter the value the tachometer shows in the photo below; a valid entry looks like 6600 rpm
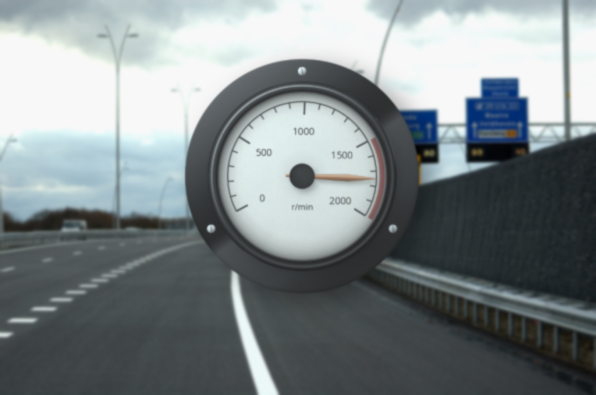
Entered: 1750 rpm
